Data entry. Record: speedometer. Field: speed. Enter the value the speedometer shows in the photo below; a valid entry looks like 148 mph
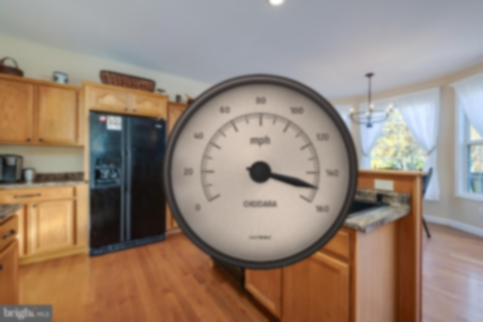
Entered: 150 mph
